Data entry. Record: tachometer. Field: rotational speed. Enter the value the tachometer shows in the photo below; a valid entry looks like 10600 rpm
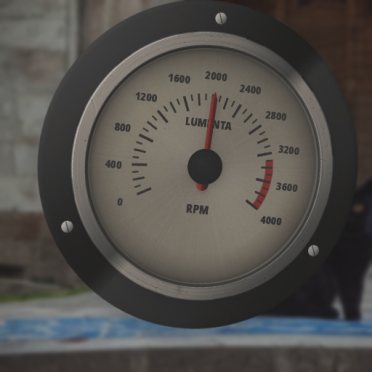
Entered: 2000 rpm
